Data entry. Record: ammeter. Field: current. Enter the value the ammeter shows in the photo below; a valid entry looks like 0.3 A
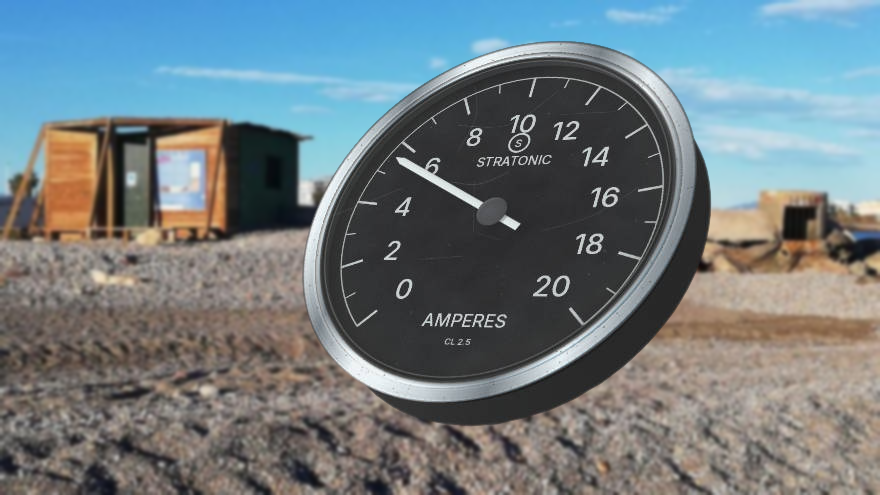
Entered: 5.5 A
